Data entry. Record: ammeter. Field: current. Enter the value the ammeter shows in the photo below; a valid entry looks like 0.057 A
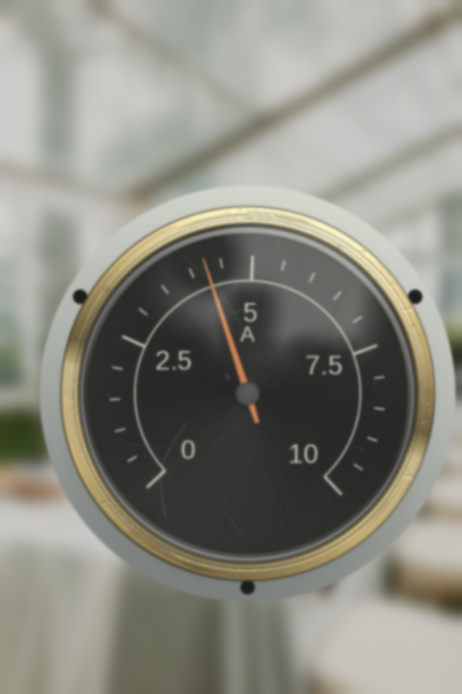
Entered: 4.25 A
